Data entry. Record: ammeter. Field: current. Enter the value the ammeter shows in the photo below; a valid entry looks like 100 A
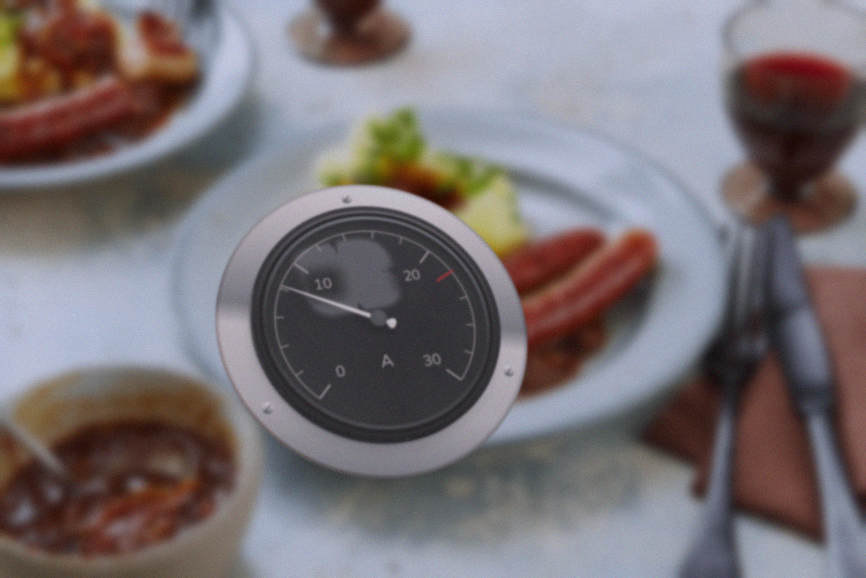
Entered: 8 A
